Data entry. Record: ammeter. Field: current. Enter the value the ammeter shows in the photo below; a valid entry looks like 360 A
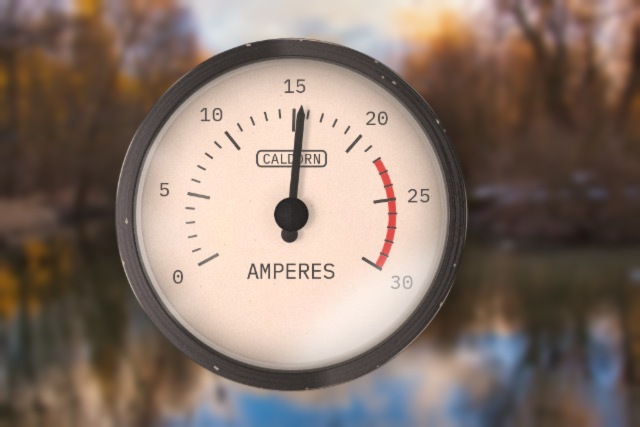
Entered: 15.5 A
